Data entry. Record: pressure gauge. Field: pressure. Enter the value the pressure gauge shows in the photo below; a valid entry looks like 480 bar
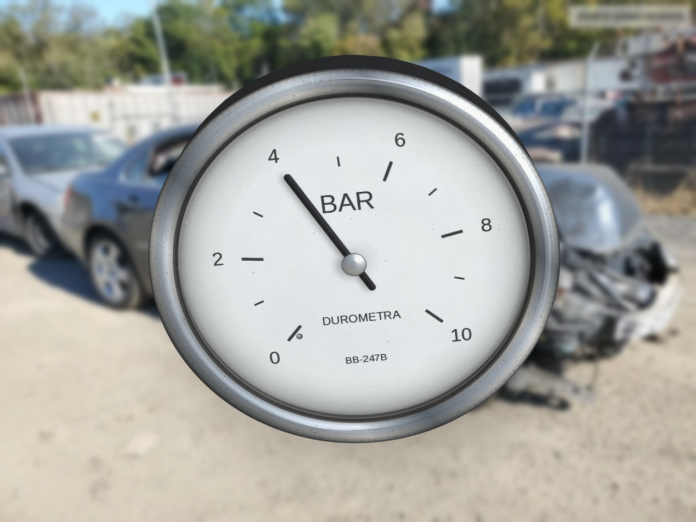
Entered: 4 bar
